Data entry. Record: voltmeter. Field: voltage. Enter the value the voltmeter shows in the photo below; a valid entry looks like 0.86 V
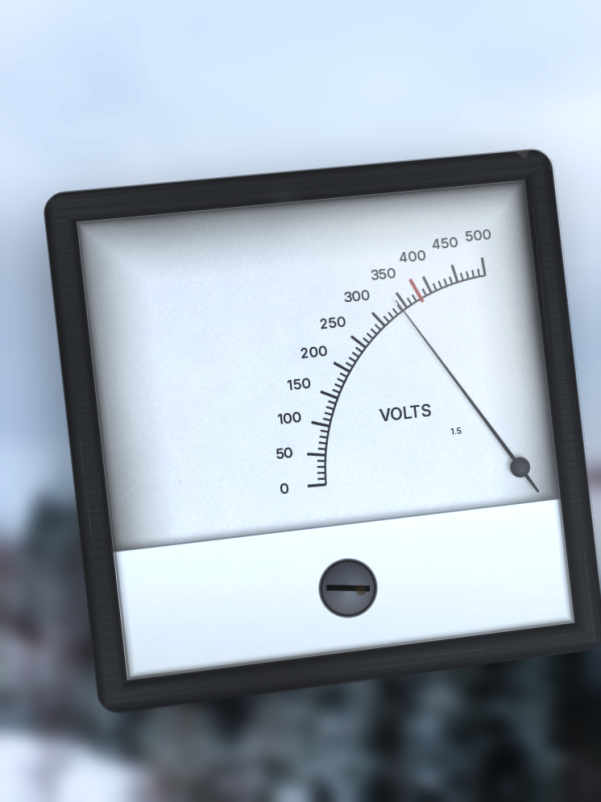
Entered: 340 V
